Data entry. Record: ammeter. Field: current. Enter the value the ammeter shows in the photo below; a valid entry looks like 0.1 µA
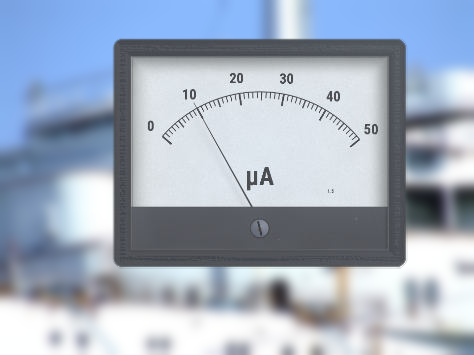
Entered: 10 µA
